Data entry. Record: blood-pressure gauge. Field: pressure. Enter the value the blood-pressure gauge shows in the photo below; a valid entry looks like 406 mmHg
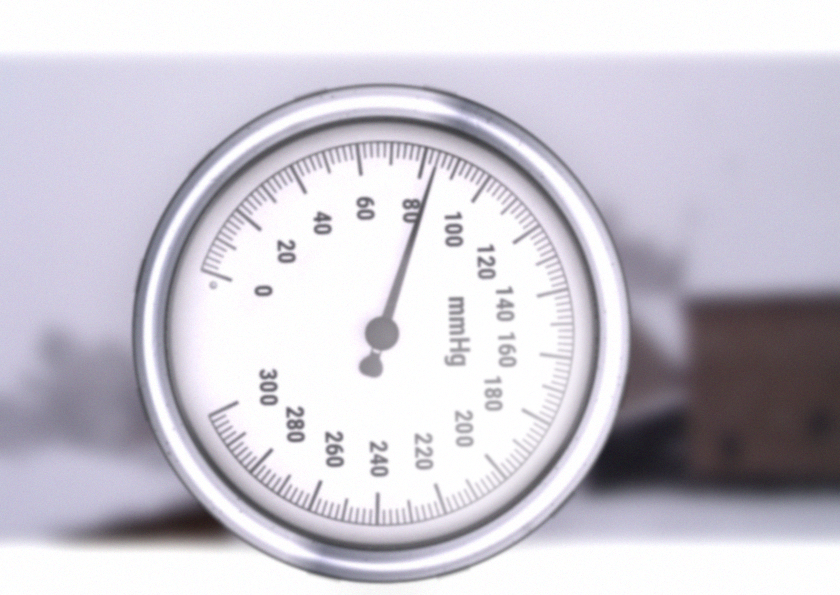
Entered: 84 mmHg
